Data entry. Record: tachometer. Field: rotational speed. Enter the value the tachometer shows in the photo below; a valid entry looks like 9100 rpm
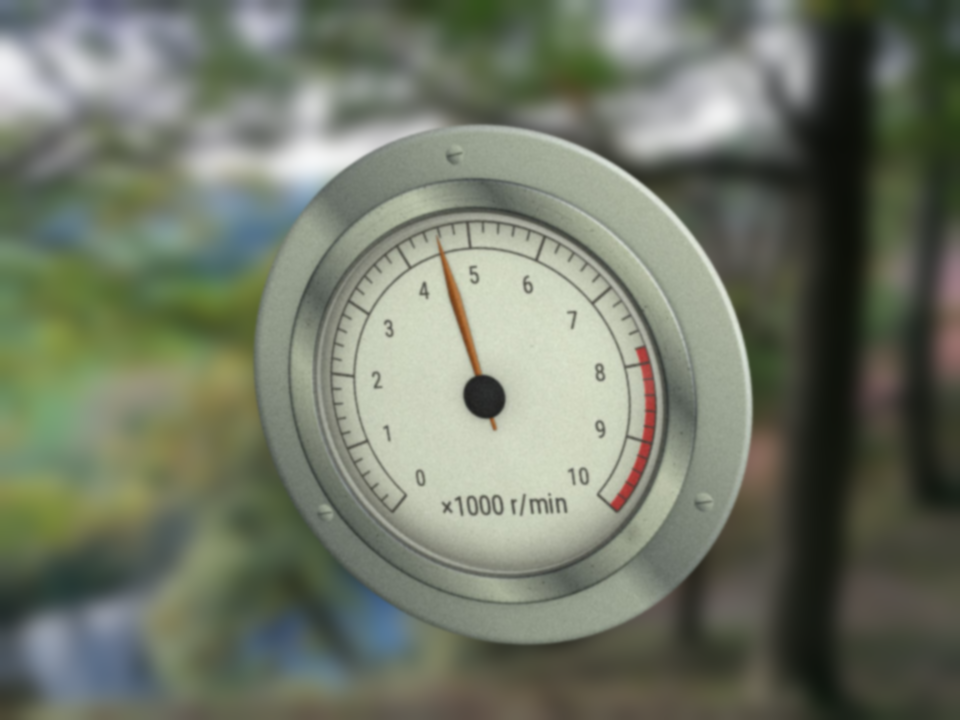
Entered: 4600 rpm
